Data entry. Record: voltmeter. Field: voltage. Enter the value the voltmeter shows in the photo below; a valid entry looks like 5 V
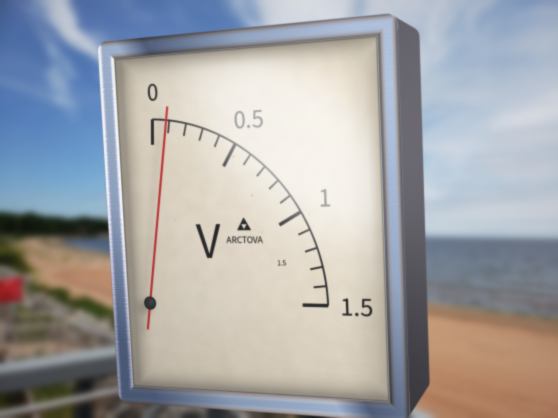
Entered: 0.1 V
